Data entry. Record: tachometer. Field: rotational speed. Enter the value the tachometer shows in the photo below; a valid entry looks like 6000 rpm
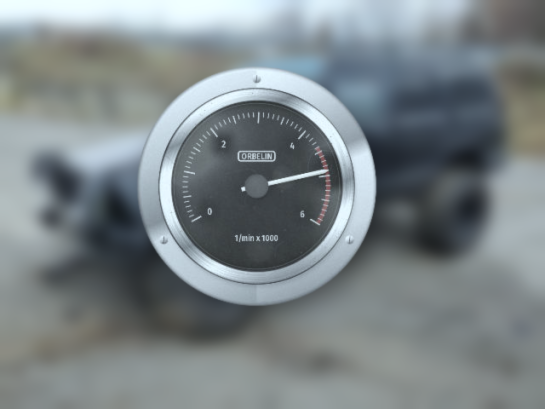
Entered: 4900 rpm
